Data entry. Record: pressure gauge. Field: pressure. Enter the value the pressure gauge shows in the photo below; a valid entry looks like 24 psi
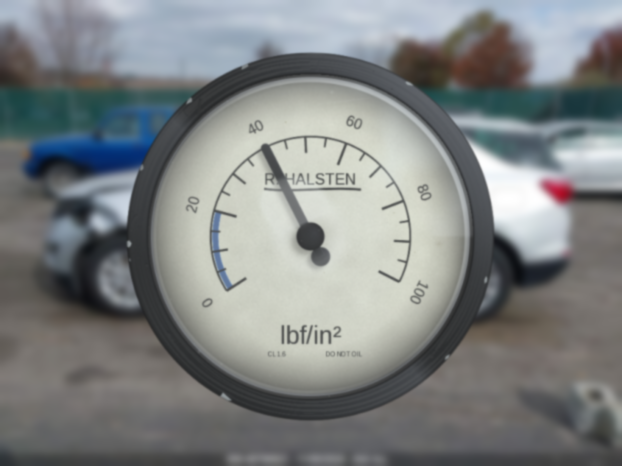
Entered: 40 psi
